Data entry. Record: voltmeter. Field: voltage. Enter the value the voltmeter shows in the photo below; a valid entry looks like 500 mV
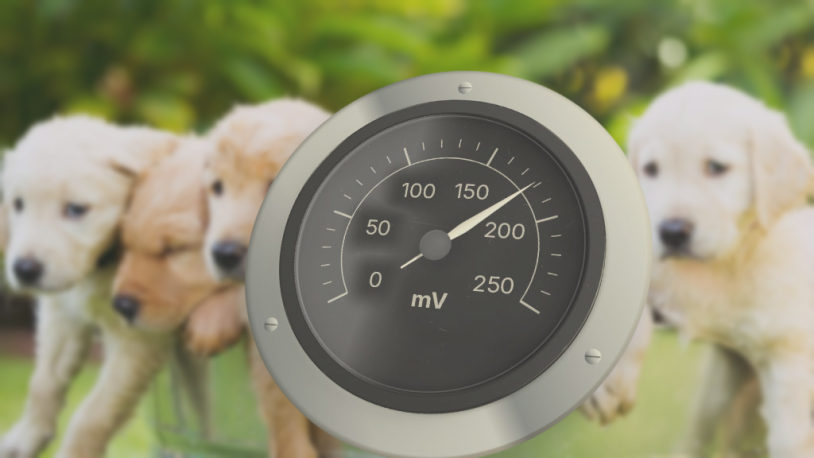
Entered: 180 mV
